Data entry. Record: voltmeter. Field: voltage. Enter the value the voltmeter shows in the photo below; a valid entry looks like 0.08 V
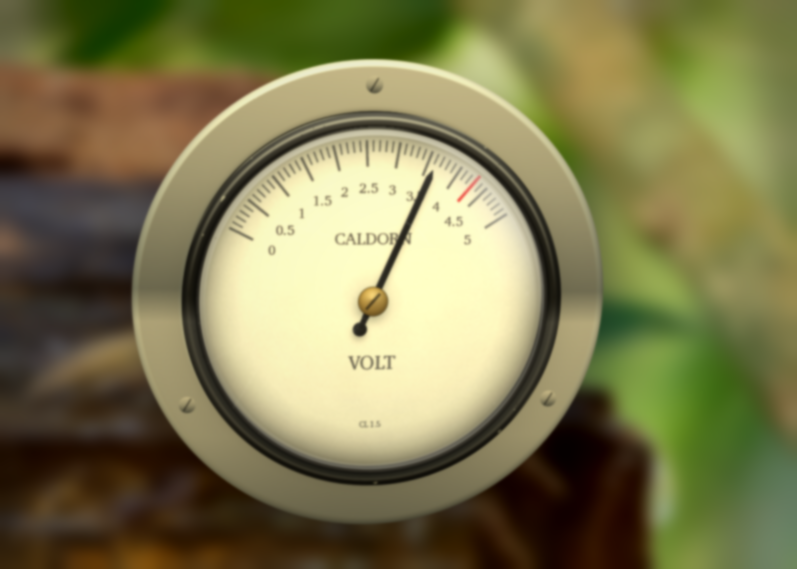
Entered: 3.6 V
